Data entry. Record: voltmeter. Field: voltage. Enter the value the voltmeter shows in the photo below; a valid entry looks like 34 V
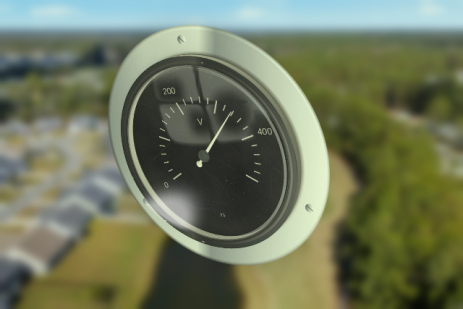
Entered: 340 V
